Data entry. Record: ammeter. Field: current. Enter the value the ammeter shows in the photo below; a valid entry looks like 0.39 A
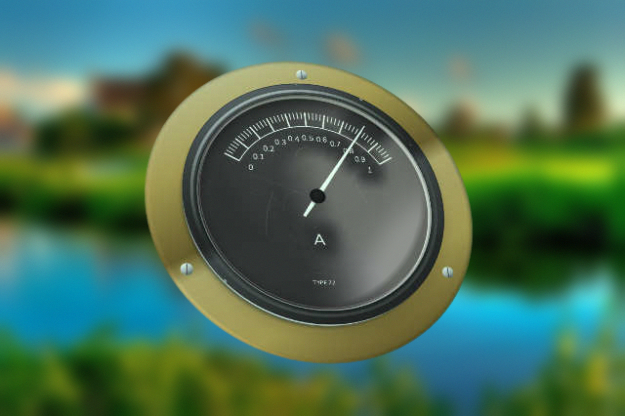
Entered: 0.8 A
